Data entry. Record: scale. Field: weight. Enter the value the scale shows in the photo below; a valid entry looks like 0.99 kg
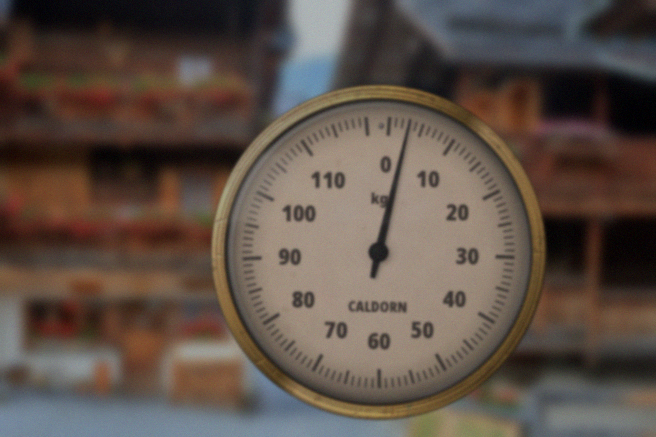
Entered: 3 kg
